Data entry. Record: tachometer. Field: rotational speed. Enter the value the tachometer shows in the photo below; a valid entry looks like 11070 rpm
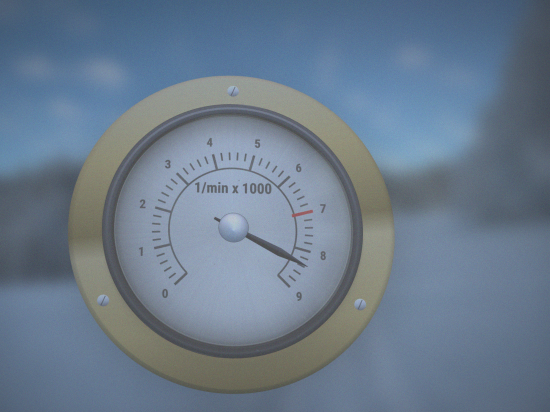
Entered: 8400 rpm
